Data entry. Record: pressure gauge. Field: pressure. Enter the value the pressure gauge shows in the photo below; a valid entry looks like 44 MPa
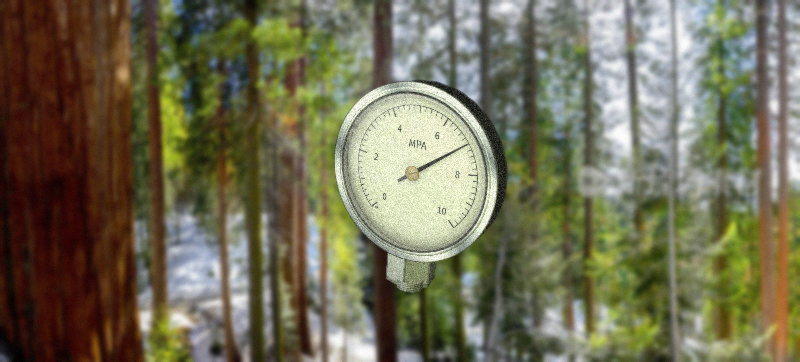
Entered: 7 MPa
